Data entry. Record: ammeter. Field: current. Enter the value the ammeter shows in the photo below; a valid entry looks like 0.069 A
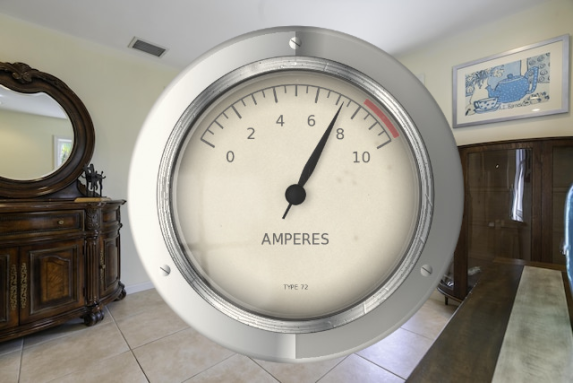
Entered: 7.25 A
